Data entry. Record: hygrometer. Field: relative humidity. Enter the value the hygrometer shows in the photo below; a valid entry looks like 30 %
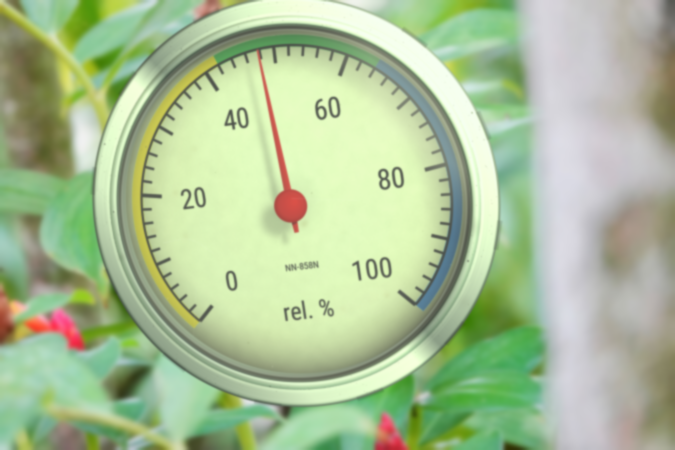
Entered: 48 %
